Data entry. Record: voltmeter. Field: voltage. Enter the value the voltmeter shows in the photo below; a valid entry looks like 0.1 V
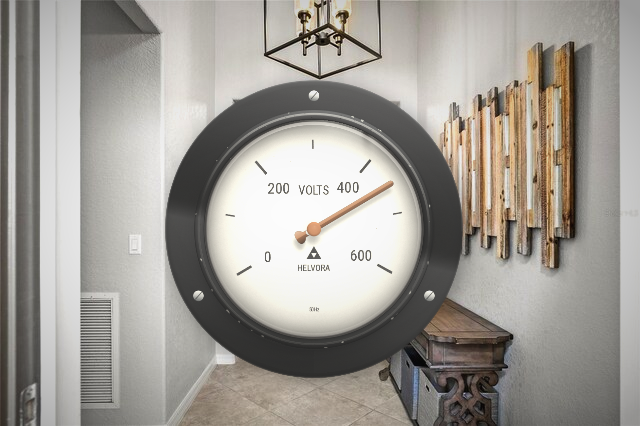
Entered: 450 V
